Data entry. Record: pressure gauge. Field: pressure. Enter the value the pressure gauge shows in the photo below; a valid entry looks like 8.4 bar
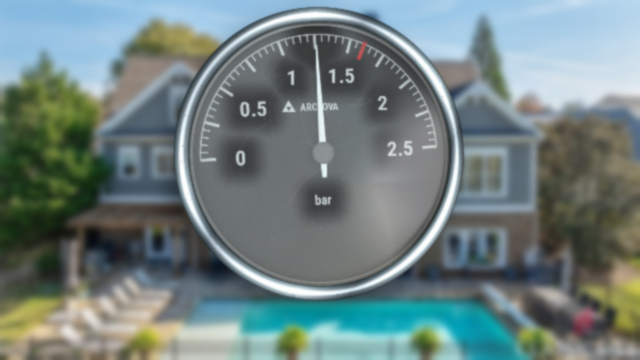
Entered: 1.25 bar
